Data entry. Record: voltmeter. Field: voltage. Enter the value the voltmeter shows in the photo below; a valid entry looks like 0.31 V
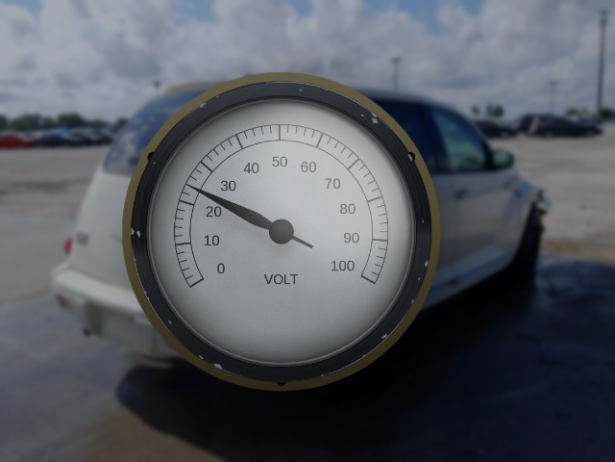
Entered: 24 V
